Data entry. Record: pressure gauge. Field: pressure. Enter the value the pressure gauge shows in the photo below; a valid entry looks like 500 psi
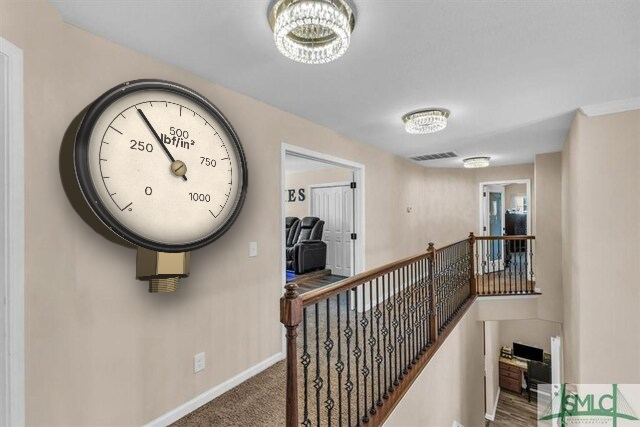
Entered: 350 psi
